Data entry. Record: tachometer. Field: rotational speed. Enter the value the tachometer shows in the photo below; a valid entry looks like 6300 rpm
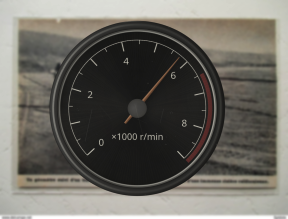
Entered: 5750 rpm
